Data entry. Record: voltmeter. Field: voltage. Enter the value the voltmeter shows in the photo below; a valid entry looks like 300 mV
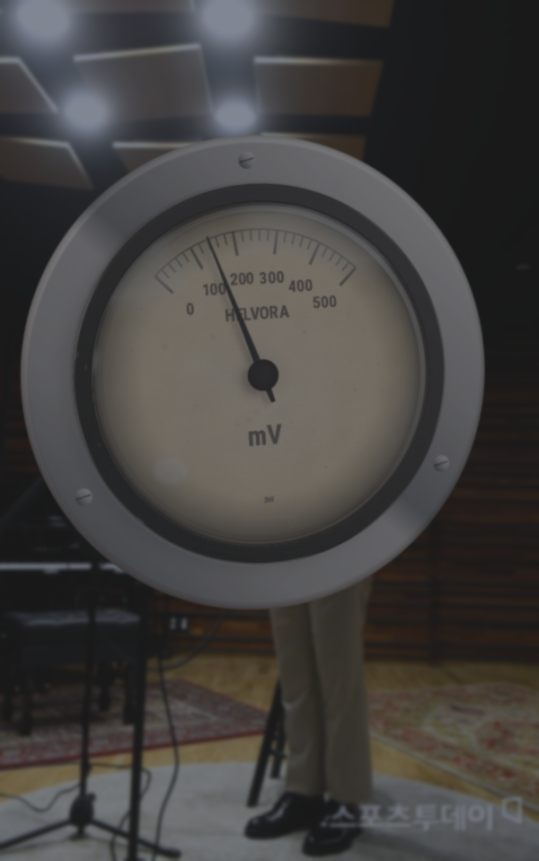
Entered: 140 mV
